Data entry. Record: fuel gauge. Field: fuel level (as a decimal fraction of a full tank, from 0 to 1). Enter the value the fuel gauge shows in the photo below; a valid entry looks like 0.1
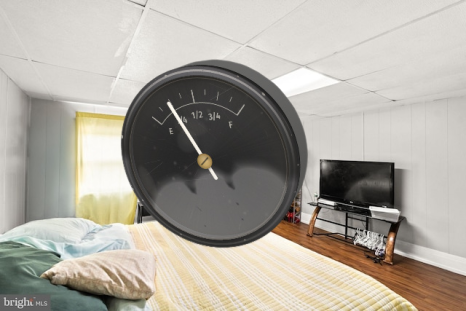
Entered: 0.25
